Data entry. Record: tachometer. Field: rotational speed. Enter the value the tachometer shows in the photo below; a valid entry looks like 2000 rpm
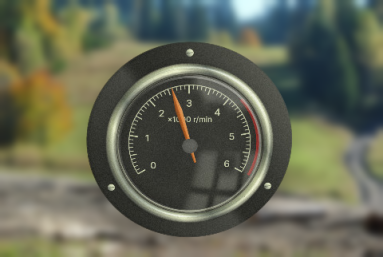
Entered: 2600 rpm
